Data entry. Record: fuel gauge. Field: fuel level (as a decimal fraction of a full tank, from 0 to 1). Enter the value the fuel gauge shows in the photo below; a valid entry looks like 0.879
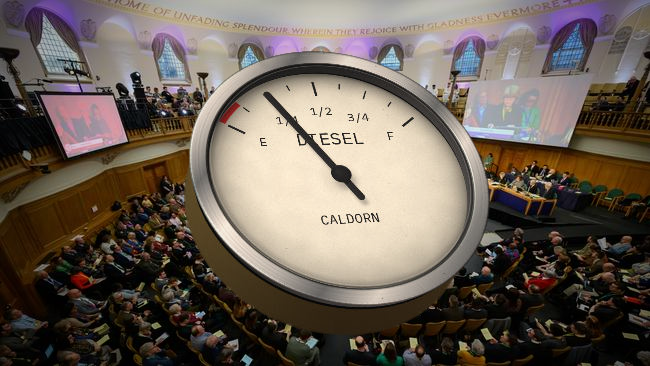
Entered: 0.25
